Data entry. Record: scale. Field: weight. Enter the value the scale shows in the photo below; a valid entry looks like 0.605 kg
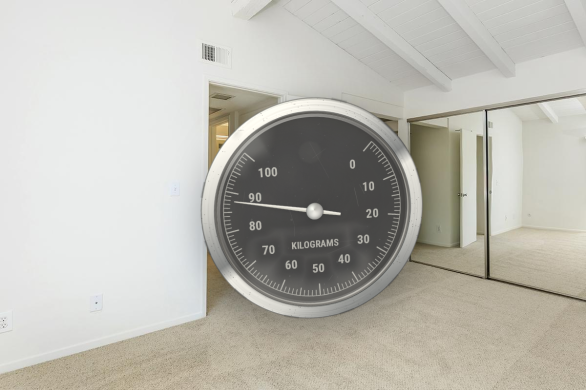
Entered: 88 kg
